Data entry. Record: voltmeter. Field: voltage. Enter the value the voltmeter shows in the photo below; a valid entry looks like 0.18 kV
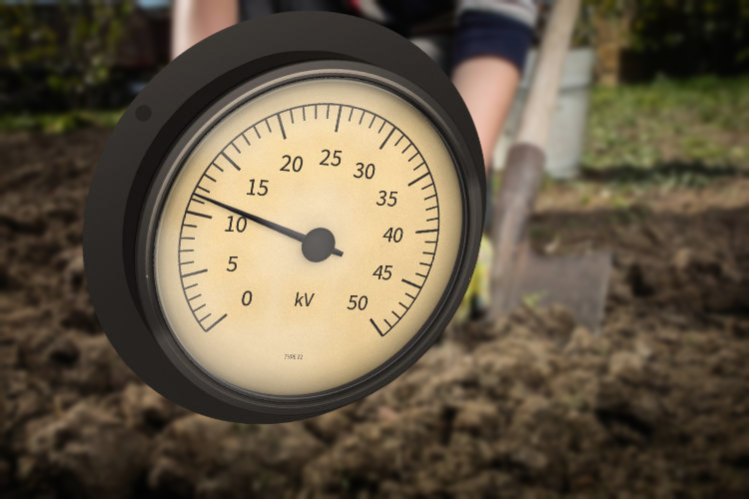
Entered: 11.5 kV
